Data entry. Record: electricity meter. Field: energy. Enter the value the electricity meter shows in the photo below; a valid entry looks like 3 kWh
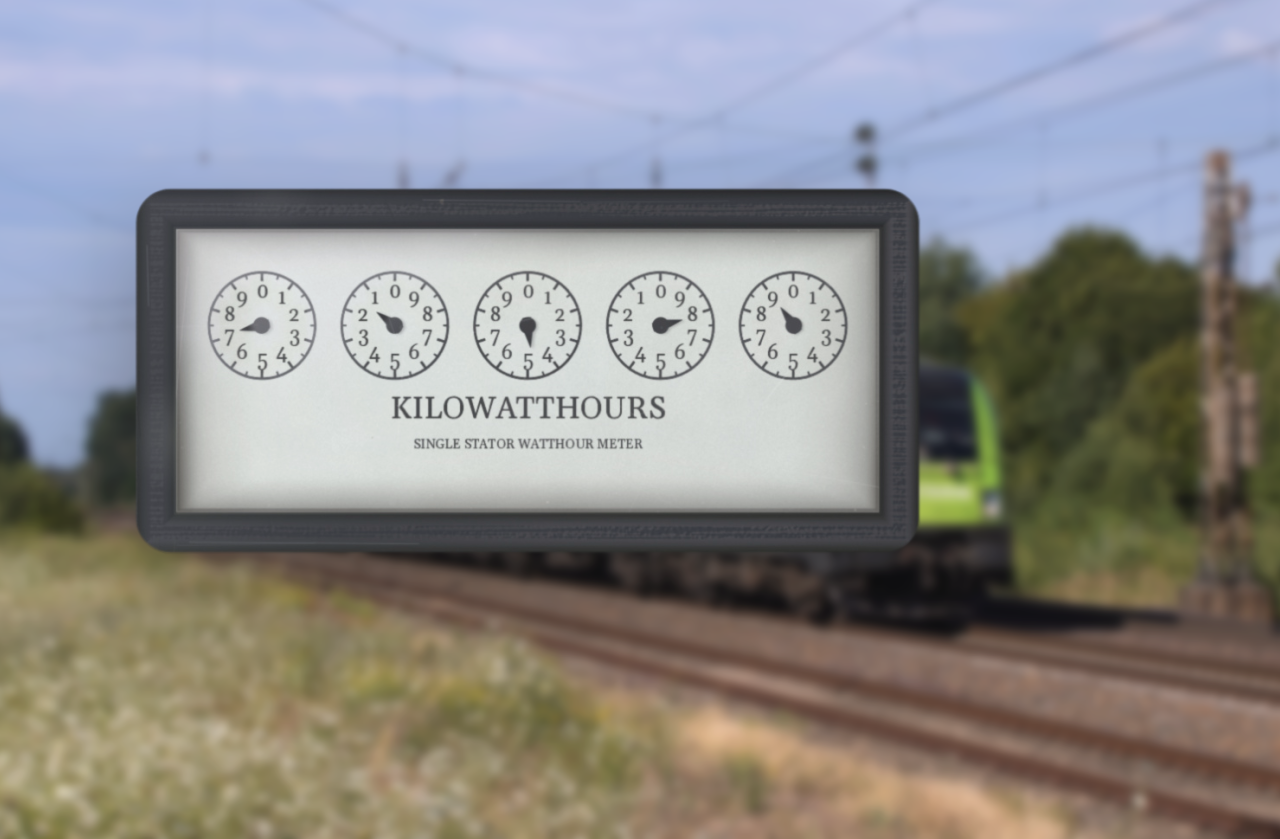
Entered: 71479 kWh
